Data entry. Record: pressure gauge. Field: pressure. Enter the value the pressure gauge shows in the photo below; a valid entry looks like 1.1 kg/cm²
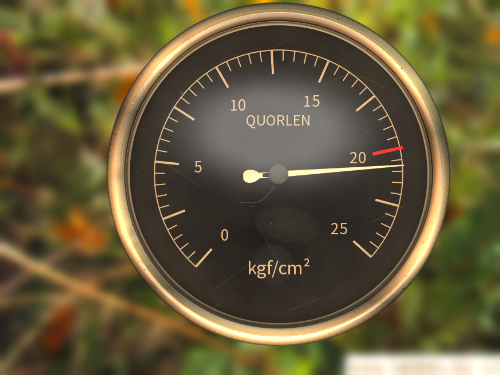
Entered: 20.75 kg/cm²
